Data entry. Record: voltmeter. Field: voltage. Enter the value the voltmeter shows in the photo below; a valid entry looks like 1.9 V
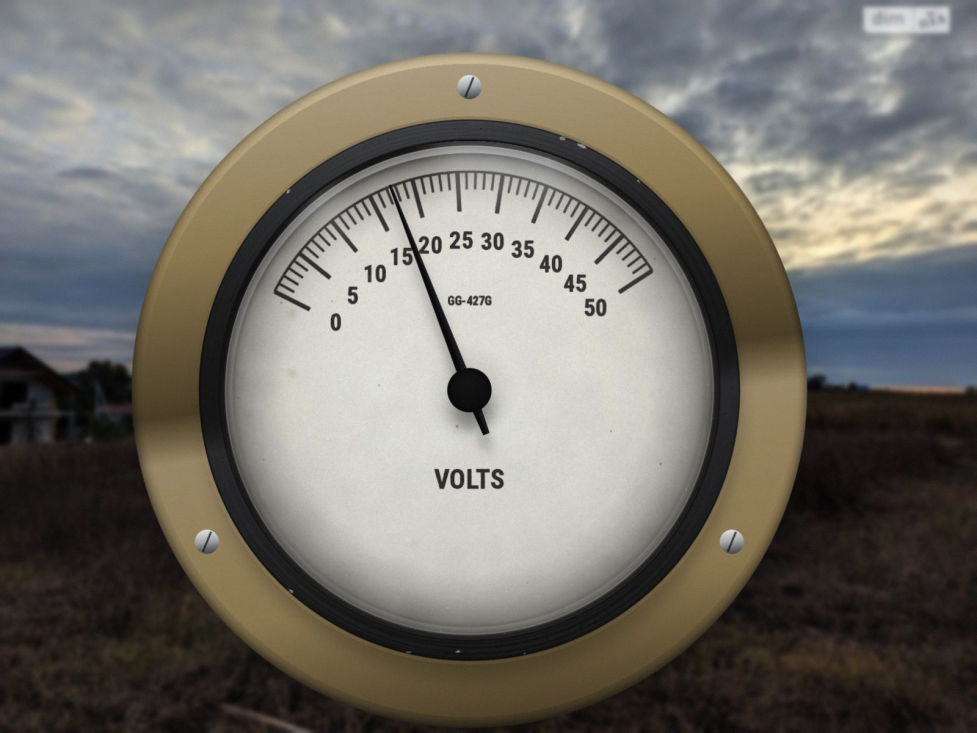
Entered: 17.5 V
